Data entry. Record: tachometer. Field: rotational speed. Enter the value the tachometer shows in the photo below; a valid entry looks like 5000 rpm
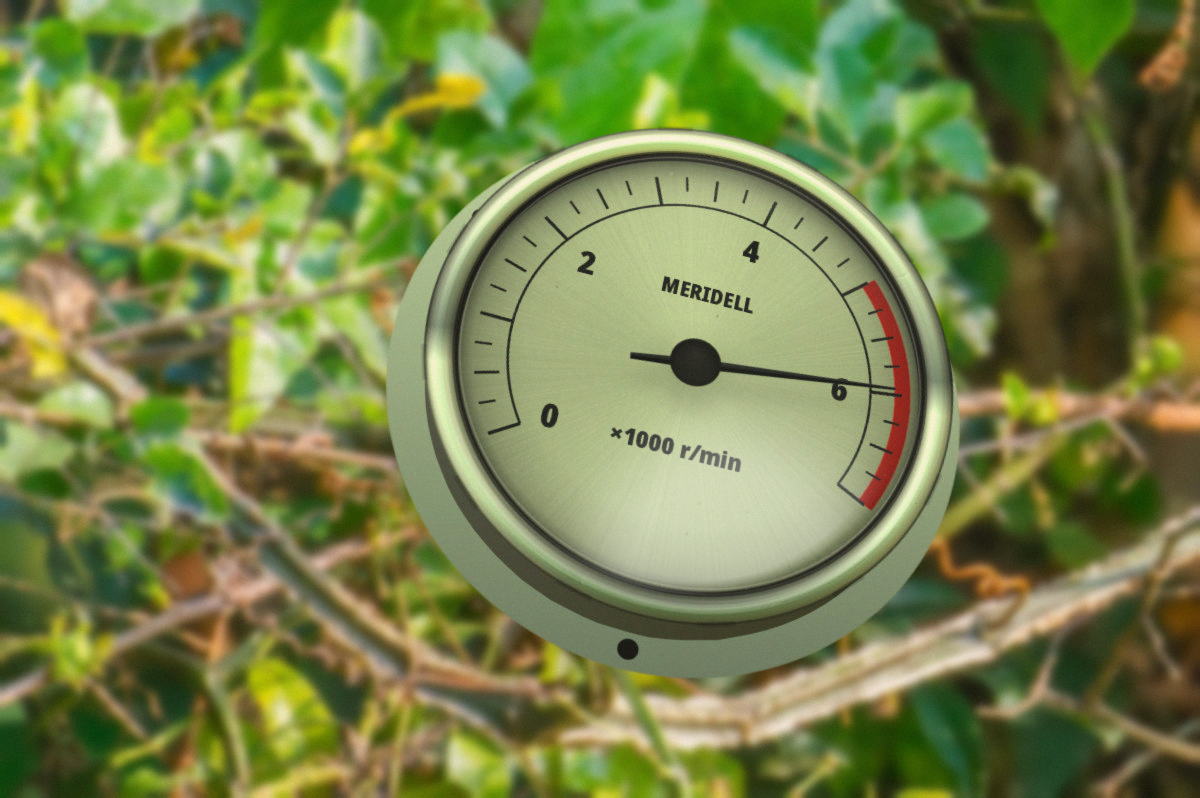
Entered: 6000 rpm
